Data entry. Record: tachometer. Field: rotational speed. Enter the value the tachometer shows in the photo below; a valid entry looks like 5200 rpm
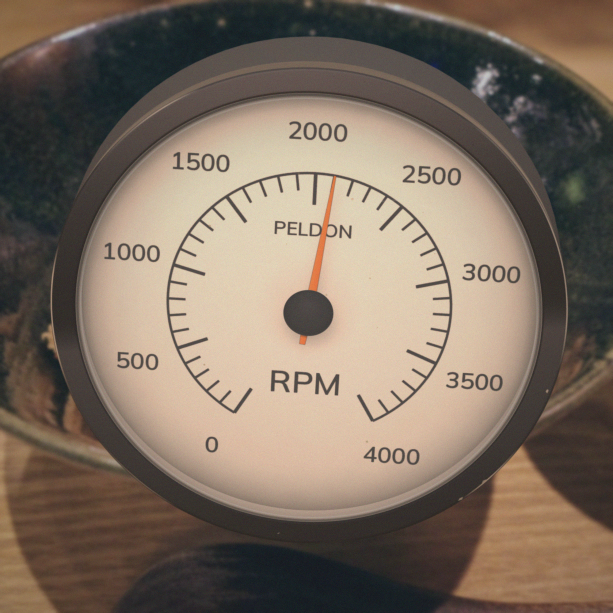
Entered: 2100 rpm
